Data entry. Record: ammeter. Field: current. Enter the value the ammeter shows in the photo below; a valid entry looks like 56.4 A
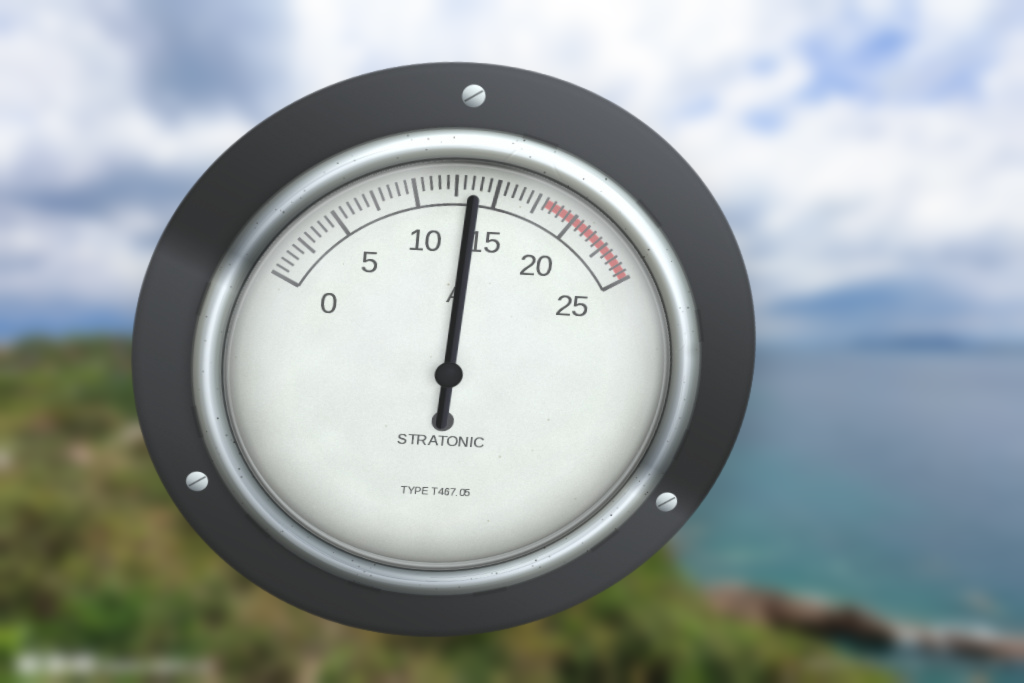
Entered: 13.5 A
